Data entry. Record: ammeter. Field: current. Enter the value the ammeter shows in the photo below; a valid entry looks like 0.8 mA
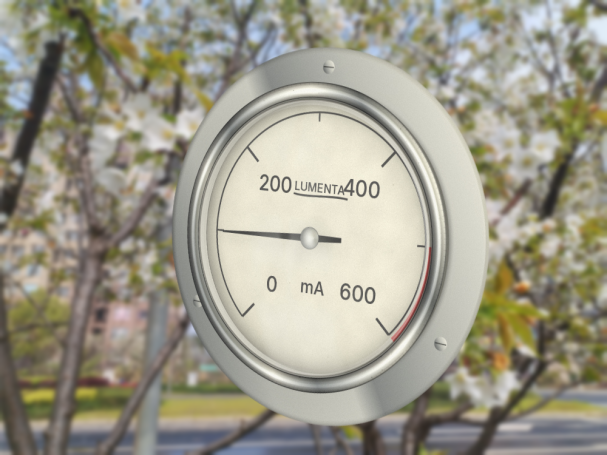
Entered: 100 mA
